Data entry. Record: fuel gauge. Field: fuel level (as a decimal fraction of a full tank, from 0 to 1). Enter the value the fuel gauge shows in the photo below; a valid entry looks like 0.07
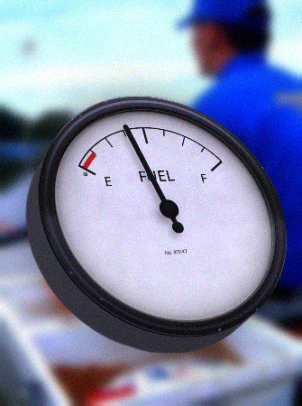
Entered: 0.375
